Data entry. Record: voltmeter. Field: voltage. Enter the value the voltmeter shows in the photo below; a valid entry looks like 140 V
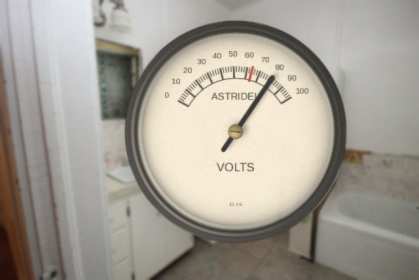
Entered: 80 V
